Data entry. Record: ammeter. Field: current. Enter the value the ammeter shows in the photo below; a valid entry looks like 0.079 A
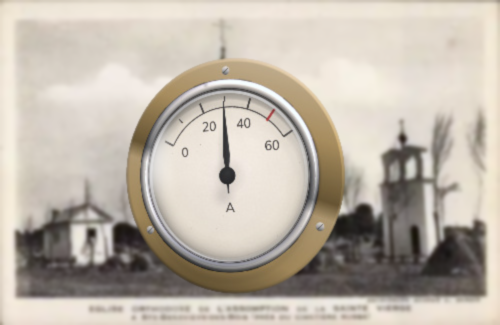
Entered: 30 A
